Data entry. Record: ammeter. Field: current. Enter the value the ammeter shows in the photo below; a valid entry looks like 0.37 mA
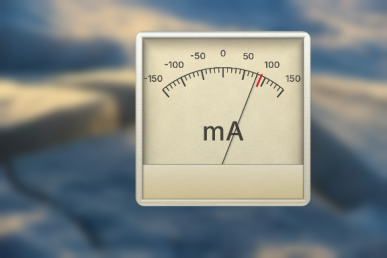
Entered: 80 mA
